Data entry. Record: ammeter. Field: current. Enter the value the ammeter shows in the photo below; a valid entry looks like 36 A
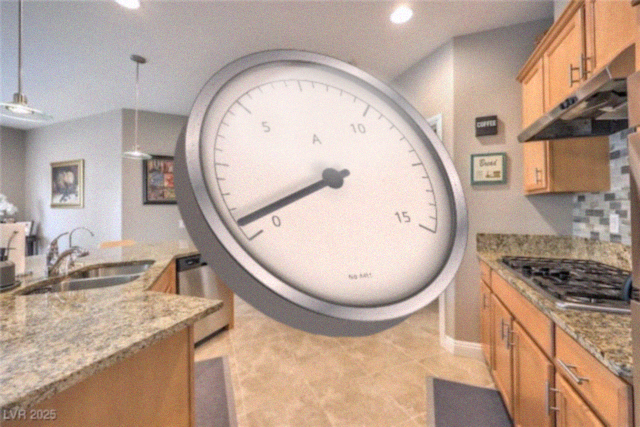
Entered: 0.5 A
